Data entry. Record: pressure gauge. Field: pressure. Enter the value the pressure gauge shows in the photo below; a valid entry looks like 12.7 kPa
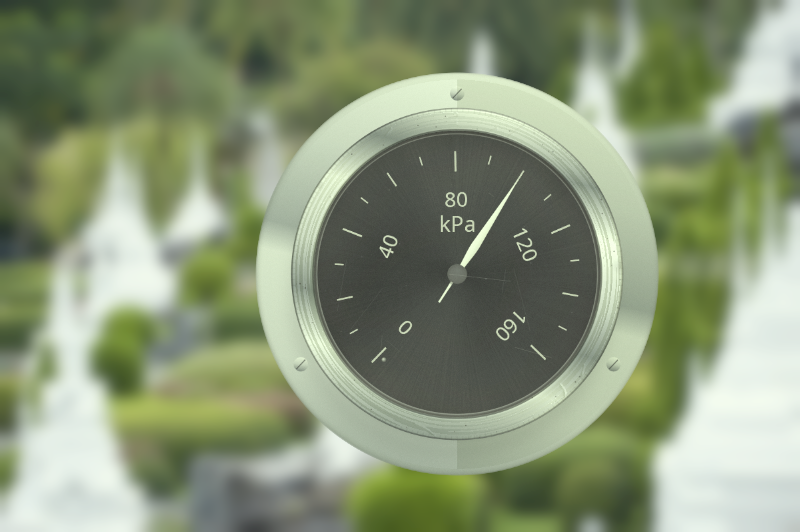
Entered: 100 kPa
